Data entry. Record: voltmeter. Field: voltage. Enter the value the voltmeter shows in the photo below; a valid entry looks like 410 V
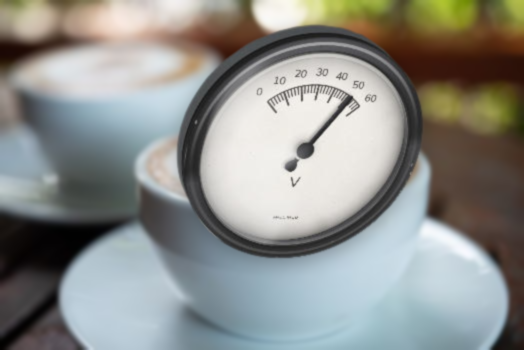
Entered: 50 V
